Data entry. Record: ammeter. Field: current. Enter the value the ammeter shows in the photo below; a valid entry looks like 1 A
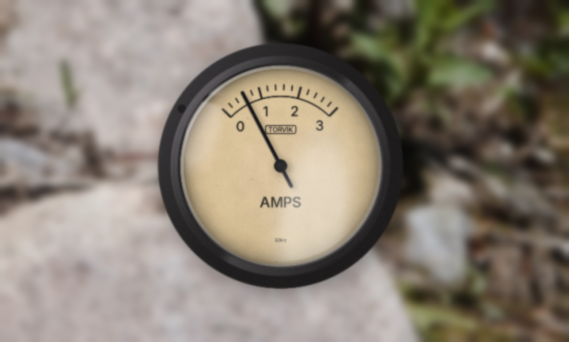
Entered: 0.6 A
